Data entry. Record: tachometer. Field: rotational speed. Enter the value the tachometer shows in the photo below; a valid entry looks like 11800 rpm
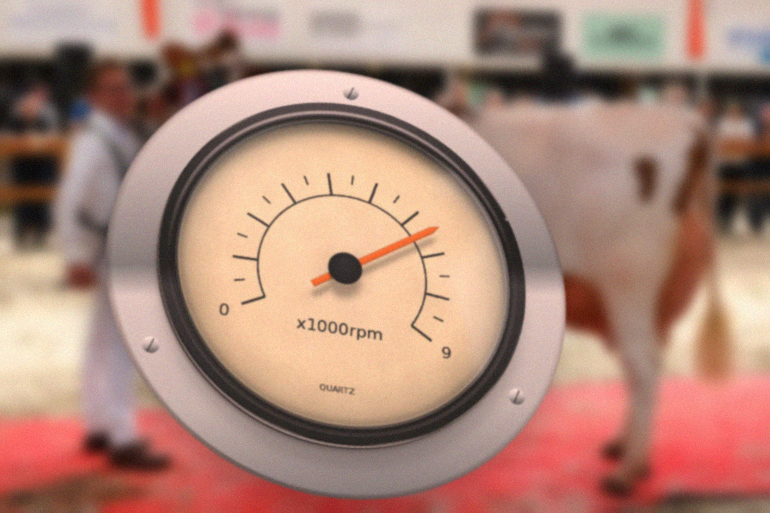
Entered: 6500 rpm
